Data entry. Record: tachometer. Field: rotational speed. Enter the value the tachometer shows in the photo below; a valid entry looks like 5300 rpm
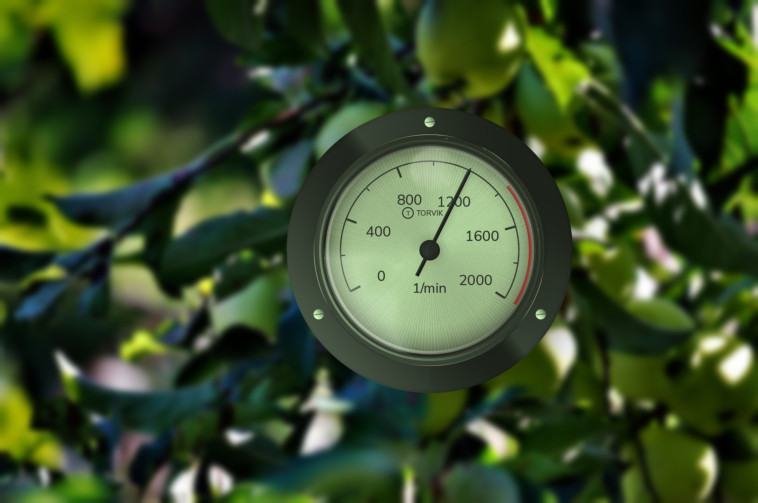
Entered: 1200 rpm
